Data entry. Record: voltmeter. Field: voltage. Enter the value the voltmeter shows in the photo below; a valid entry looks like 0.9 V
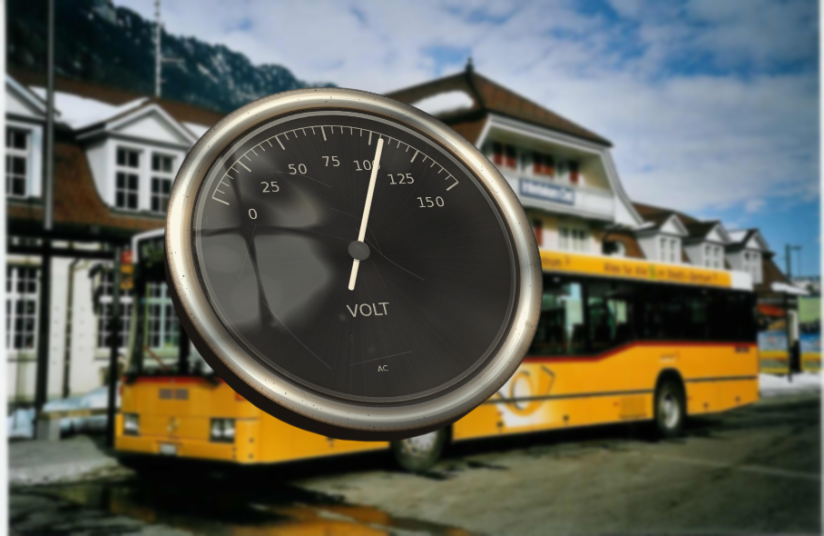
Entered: 105 V
